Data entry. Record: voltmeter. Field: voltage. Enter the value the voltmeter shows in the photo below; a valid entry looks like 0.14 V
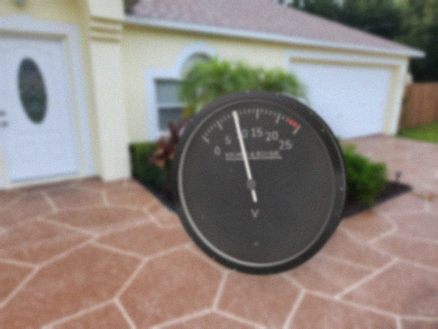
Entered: 10 V
